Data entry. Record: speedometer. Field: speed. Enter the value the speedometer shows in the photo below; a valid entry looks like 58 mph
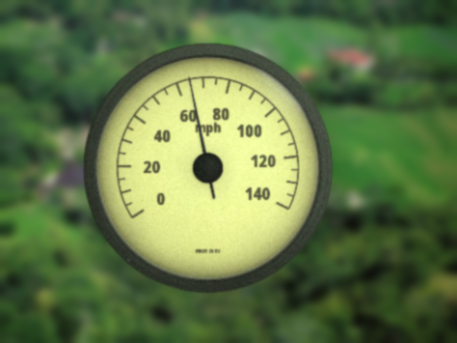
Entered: 65 mph
